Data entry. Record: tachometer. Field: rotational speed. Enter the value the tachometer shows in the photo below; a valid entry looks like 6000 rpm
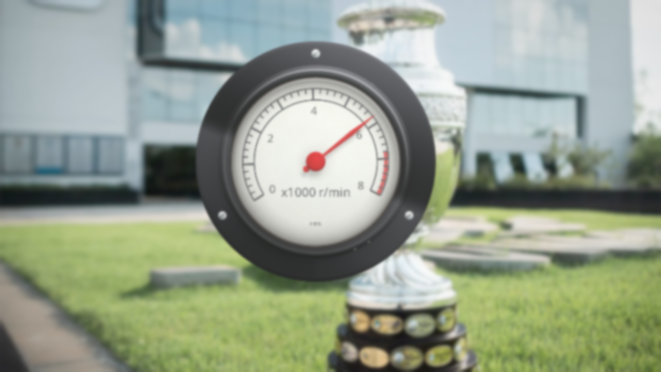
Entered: 5800 rpm
